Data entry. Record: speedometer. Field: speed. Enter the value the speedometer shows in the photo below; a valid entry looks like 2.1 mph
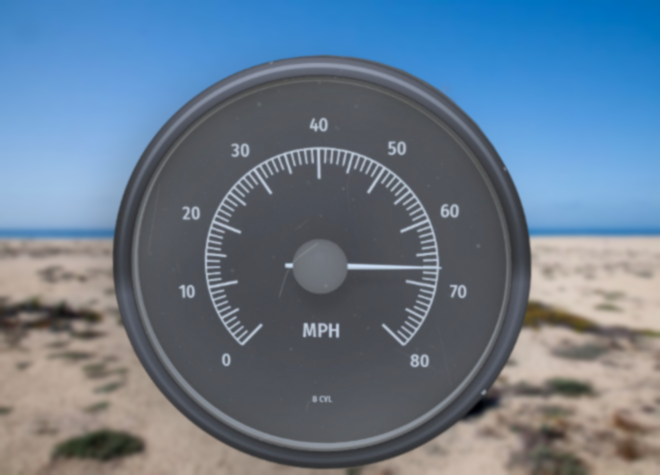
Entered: 67 mph
